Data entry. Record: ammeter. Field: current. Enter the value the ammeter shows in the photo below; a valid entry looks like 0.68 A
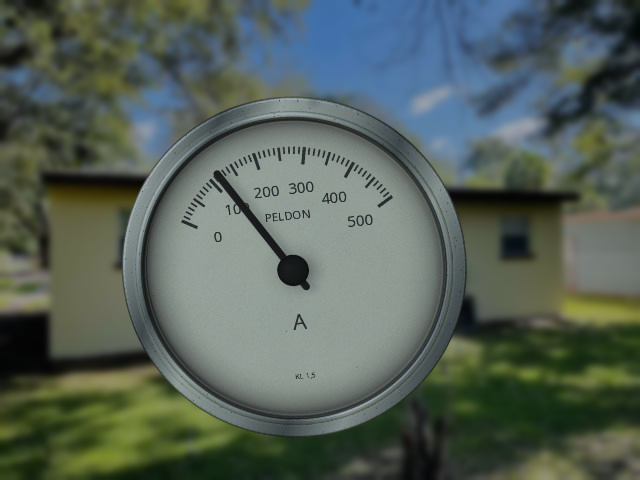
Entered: 120 A
